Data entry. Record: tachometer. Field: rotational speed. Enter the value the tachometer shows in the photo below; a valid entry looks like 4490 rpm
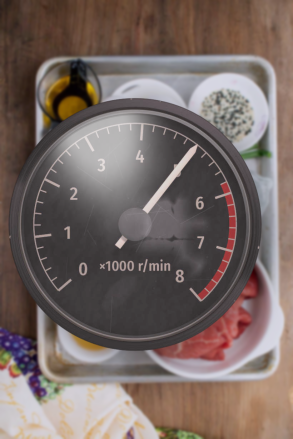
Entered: 5000 rpm
